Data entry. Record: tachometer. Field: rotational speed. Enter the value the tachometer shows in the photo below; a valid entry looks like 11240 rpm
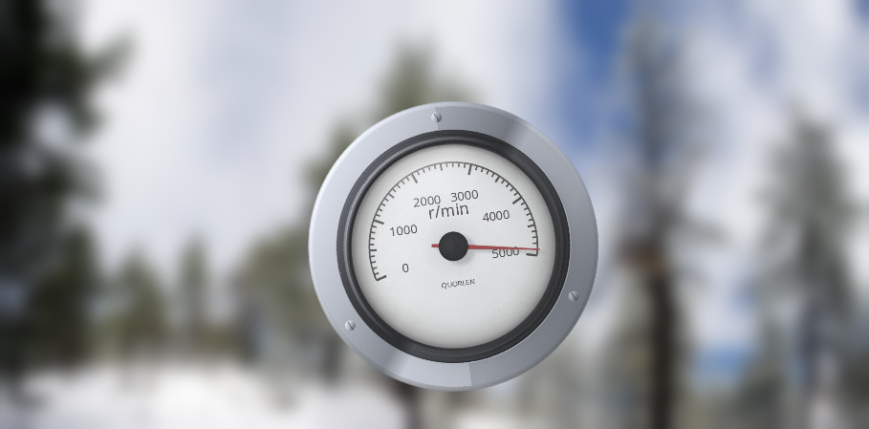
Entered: 4900 rpm
